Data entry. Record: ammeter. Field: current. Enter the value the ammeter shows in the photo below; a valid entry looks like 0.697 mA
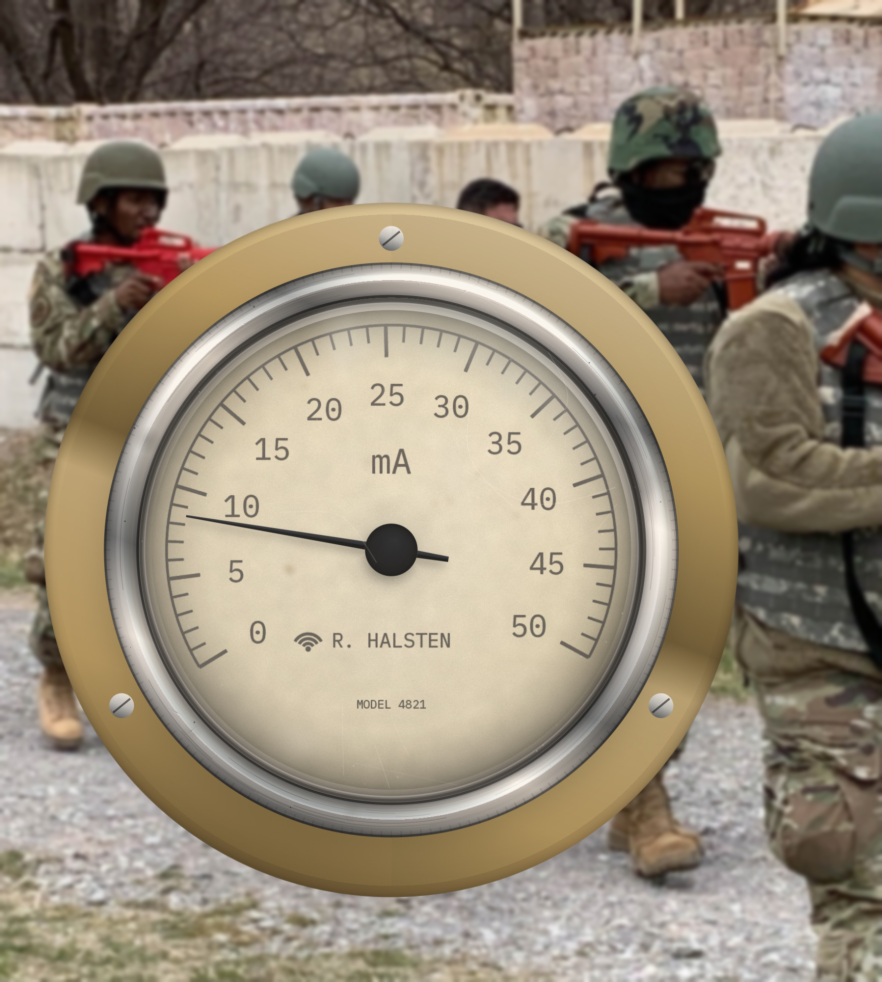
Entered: 8.5 mA
